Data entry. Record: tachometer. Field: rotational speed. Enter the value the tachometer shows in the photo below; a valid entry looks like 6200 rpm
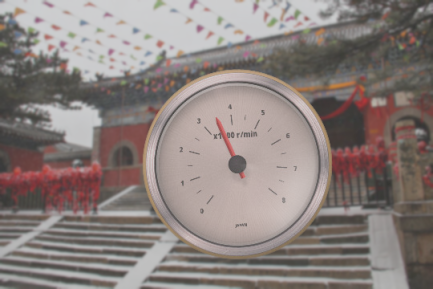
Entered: 3500 rpm
